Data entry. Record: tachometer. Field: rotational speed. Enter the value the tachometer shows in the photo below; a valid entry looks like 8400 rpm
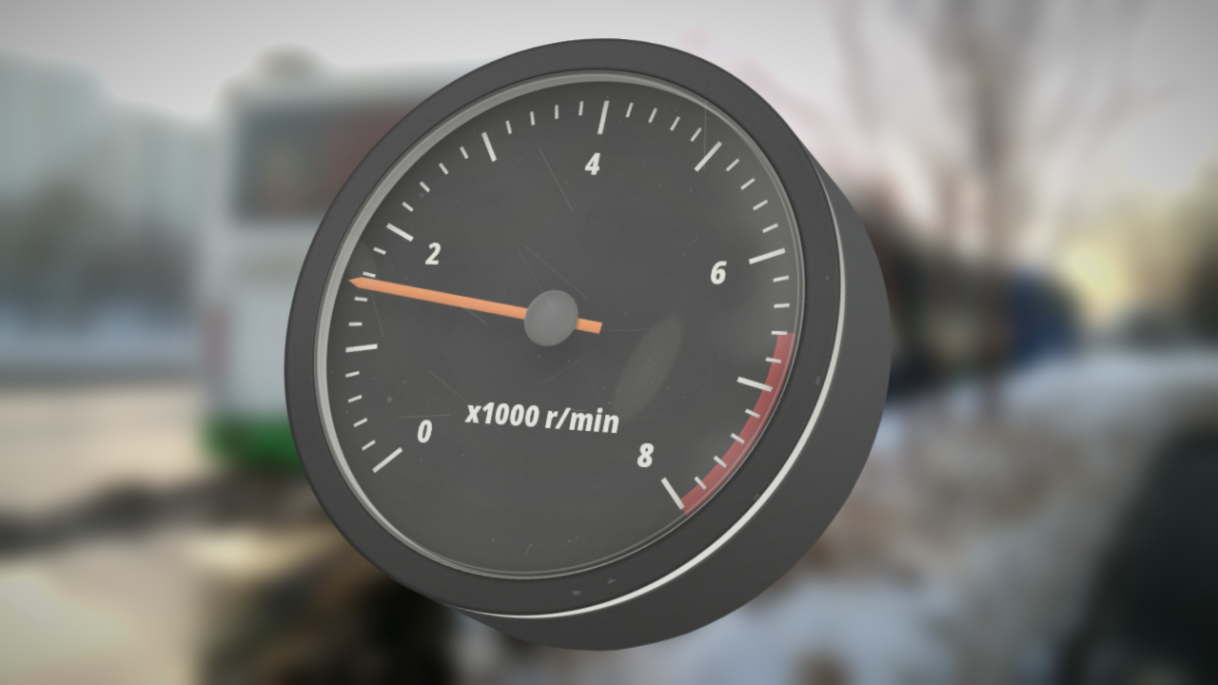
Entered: 1500 rpm
